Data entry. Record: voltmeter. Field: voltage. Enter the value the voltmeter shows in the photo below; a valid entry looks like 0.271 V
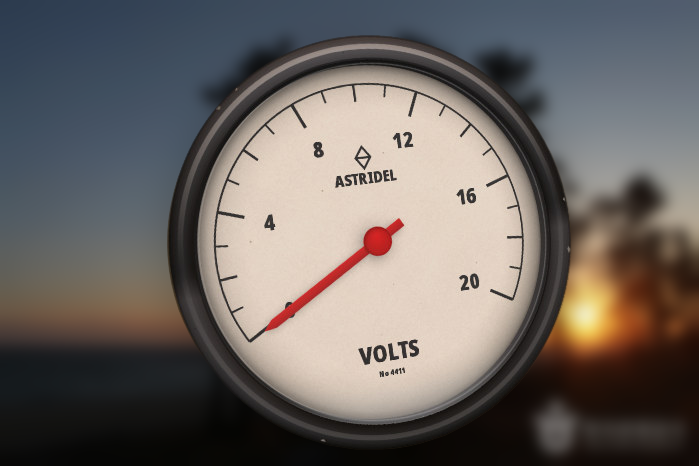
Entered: 0 V
